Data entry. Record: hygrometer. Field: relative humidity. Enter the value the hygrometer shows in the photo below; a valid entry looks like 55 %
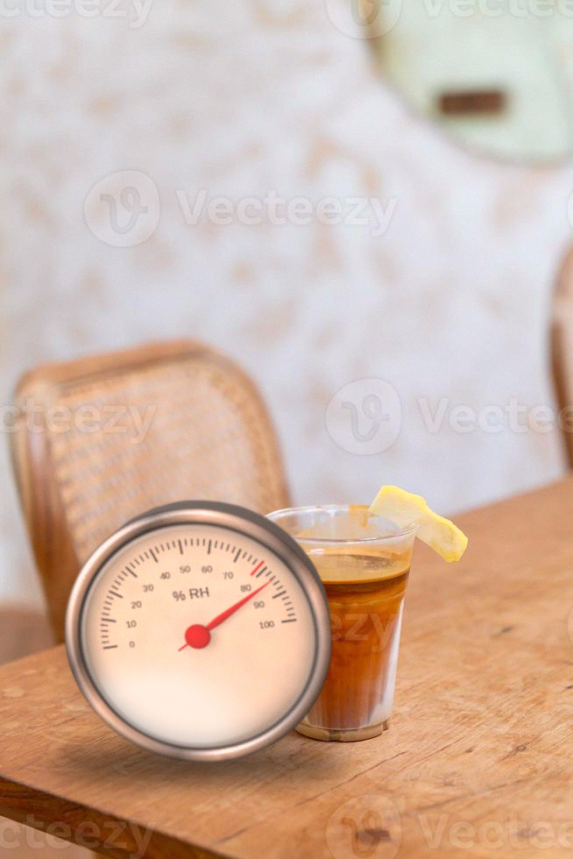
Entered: 84 %
